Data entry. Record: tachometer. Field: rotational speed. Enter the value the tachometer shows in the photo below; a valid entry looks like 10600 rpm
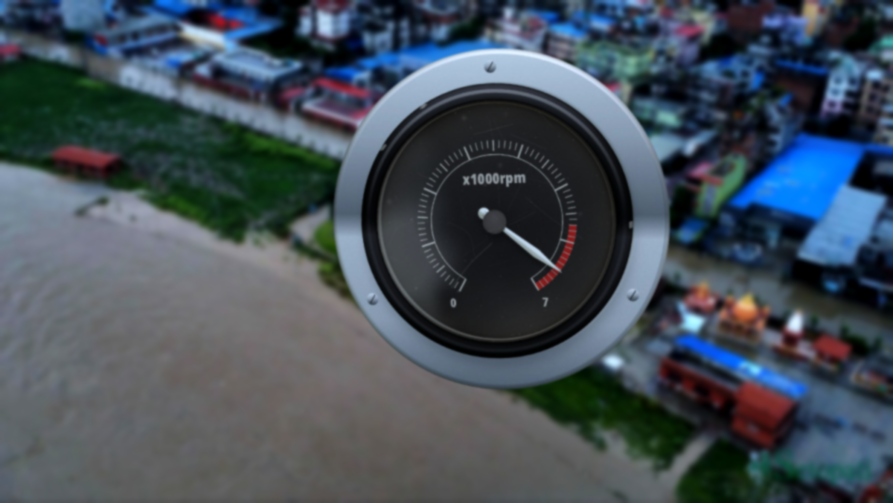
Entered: 6500 rpm
